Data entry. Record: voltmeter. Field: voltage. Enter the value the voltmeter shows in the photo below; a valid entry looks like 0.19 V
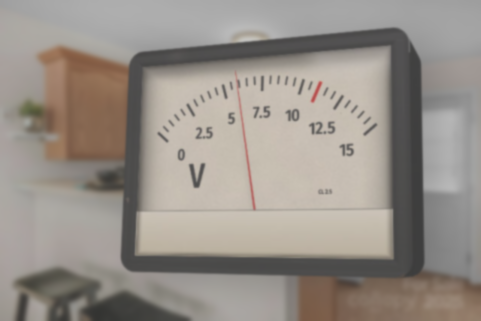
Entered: 6 V
